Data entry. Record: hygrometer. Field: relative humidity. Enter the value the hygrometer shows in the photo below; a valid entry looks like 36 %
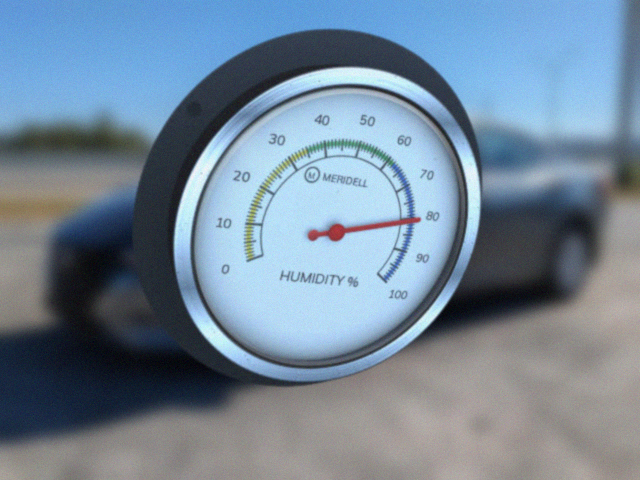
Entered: 80 %
